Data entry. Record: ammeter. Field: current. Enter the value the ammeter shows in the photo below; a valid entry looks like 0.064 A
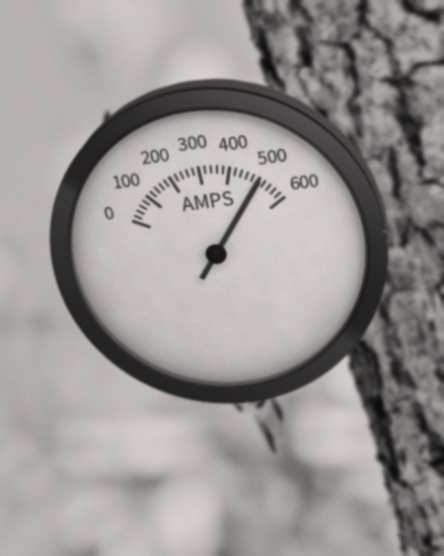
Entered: 500 A
